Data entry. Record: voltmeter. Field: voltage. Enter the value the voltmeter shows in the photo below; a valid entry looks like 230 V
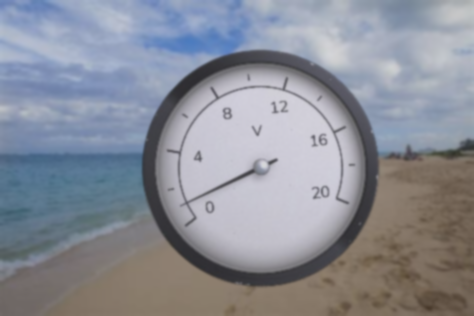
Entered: 1 V
